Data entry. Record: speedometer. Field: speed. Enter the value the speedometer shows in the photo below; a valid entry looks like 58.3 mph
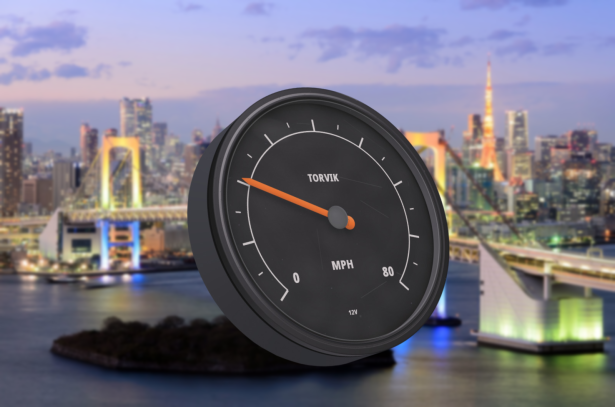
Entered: 20 mph
